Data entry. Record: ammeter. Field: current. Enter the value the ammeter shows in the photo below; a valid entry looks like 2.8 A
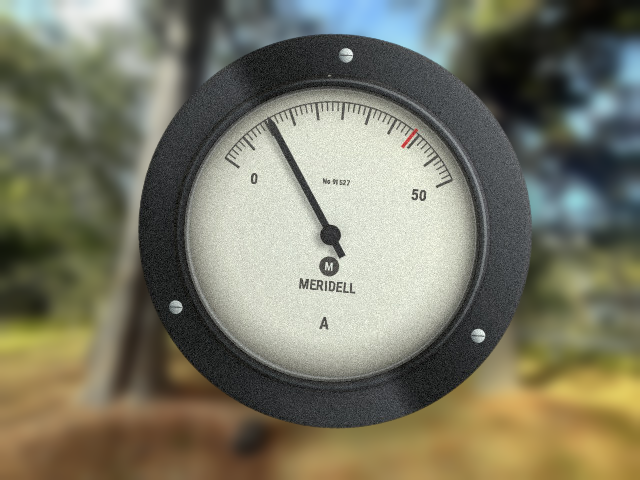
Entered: 11 A
